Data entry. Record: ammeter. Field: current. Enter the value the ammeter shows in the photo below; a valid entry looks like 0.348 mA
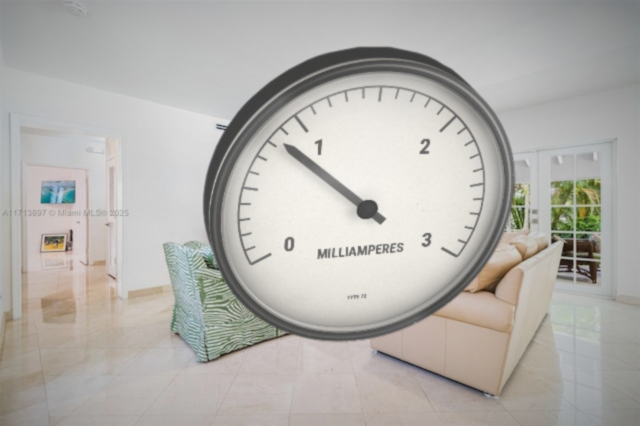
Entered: 0.85 mA
